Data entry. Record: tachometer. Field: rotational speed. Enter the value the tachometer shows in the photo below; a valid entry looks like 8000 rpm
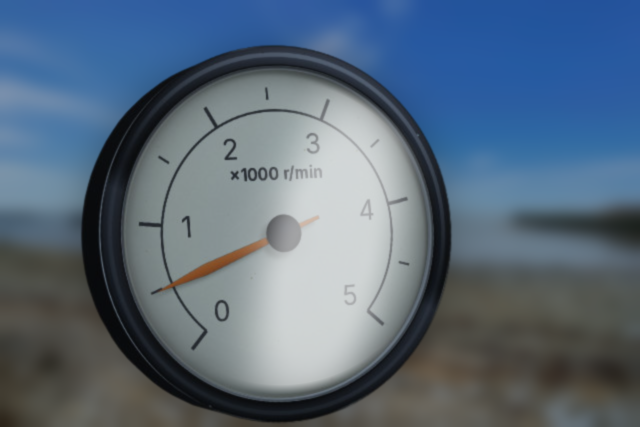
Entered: 500 rpm
